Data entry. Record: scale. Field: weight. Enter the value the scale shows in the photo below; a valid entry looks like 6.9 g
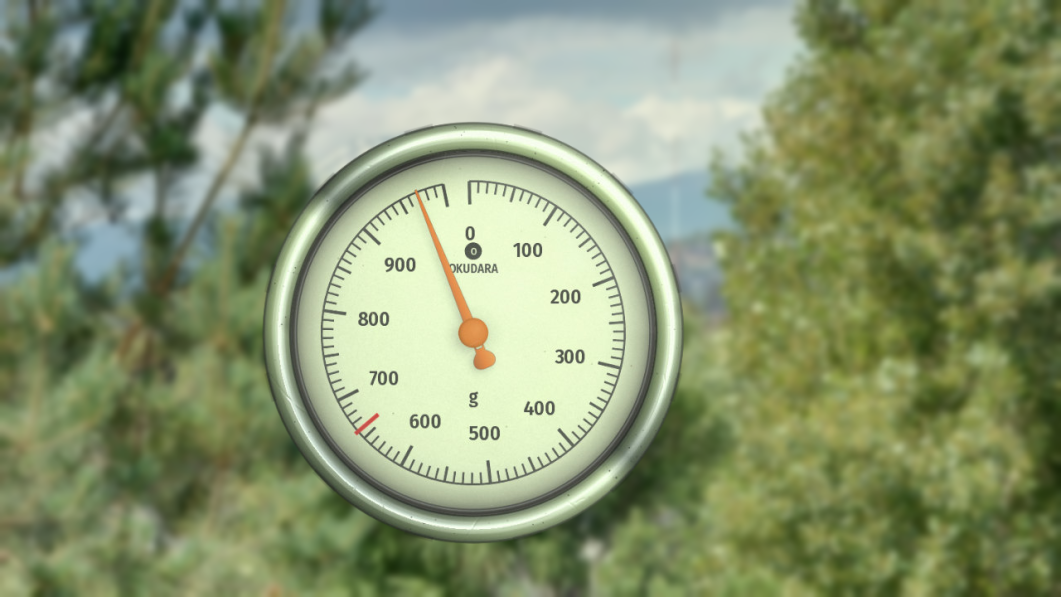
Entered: 970 g
